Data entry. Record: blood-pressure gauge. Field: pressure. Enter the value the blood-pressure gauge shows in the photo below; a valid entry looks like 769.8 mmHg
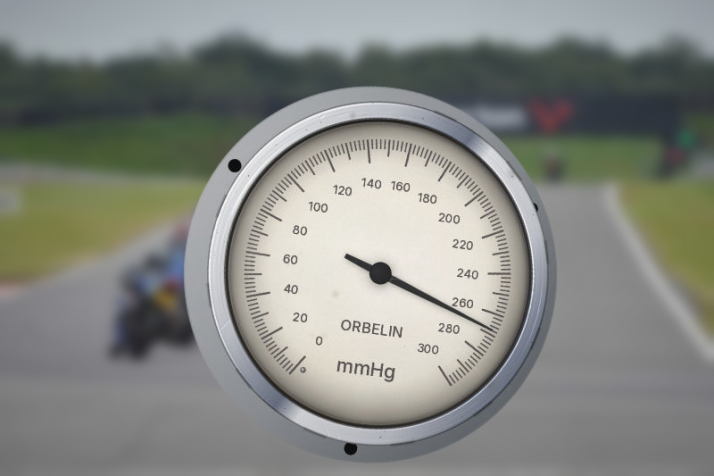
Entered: 268 mmHg
